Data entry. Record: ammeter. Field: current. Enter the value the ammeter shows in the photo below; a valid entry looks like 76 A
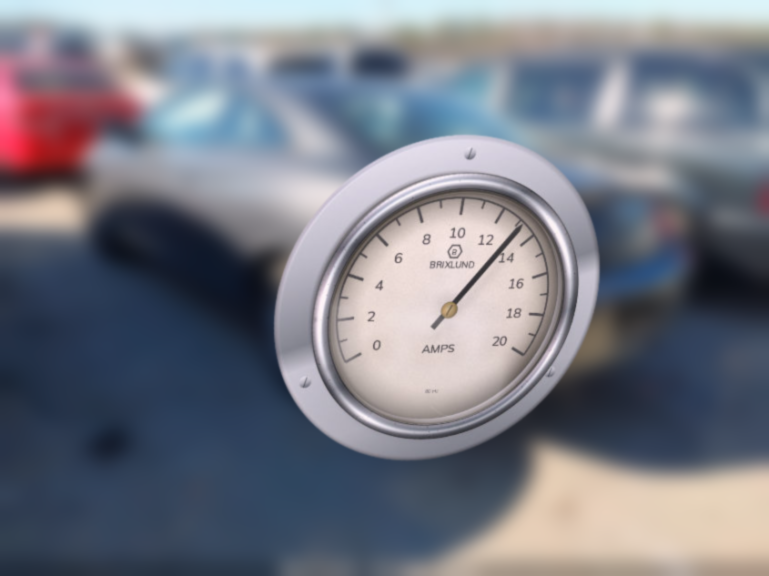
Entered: 13 A
